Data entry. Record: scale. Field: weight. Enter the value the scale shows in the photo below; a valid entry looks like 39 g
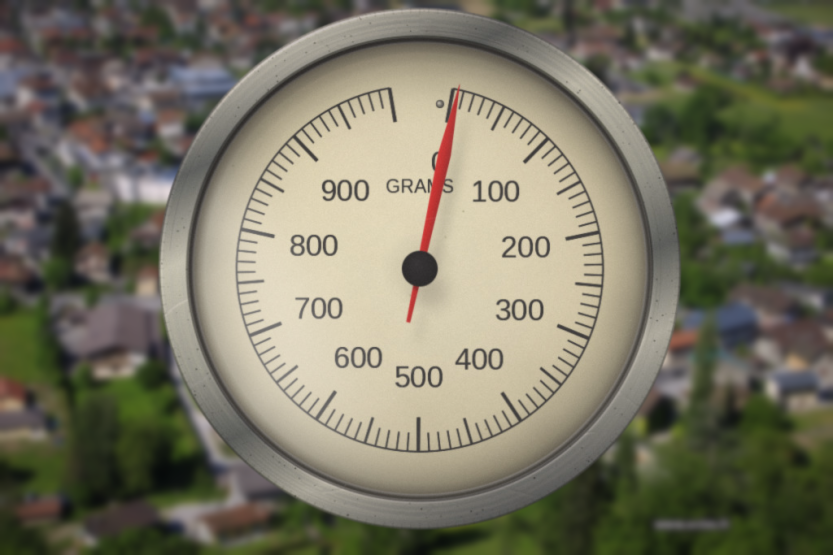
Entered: 5 g
